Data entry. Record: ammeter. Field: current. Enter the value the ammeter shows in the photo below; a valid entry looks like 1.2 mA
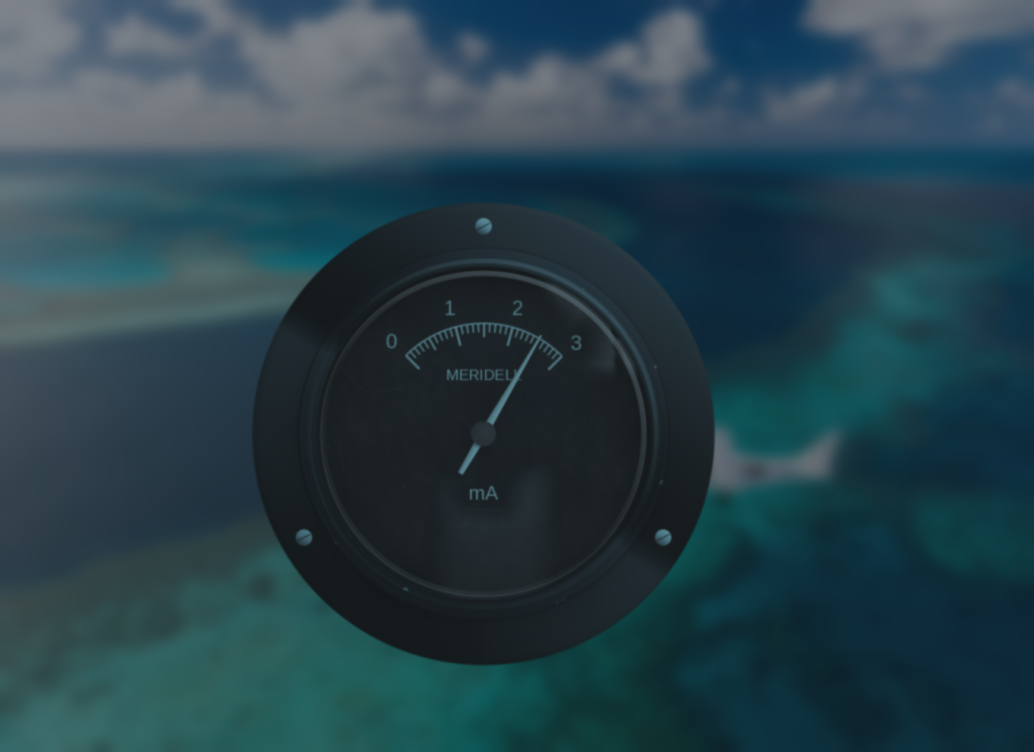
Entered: 2.5 mA
